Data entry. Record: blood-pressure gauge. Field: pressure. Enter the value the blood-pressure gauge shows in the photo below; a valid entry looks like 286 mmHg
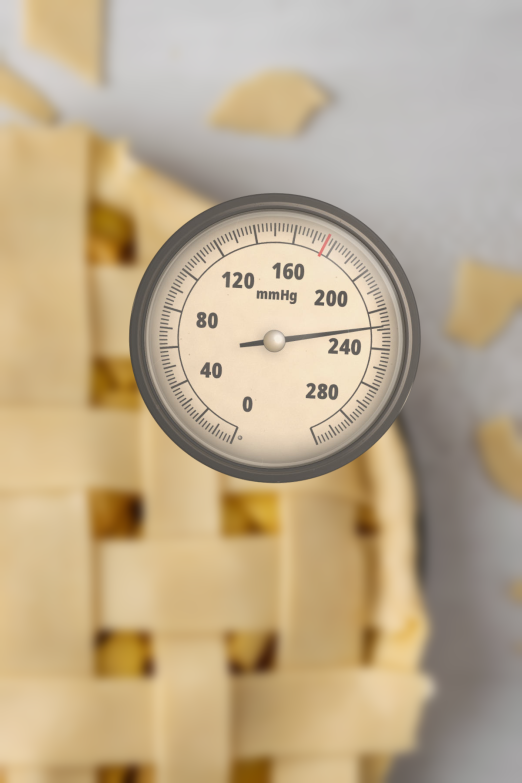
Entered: 228 mmHg
